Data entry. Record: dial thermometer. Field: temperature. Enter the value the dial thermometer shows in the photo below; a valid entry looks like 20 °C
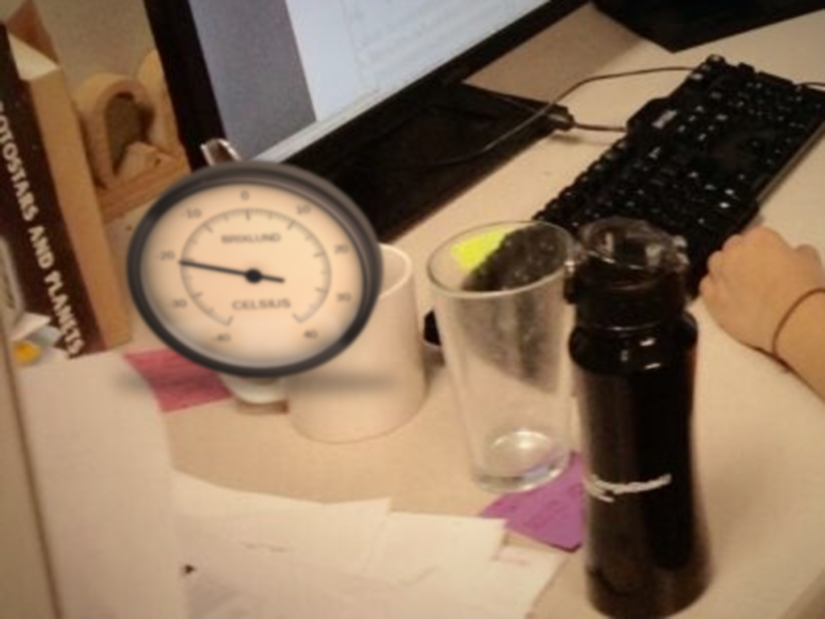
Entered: -20 °C
